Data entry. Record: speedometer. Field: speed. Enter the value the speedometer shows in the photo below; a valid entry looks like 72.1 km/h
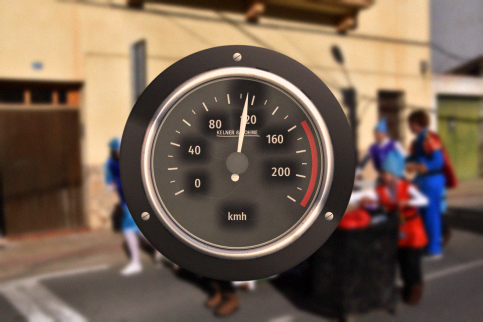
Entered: 115 km/h
